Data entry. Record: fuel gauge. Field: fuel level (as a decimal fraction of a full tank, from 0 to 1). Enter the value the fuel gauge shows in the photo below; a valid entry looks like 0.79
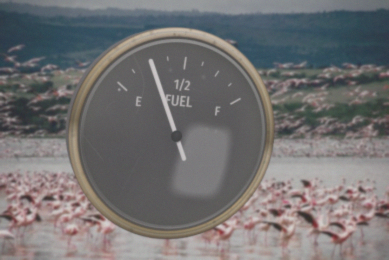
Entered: 0.25
